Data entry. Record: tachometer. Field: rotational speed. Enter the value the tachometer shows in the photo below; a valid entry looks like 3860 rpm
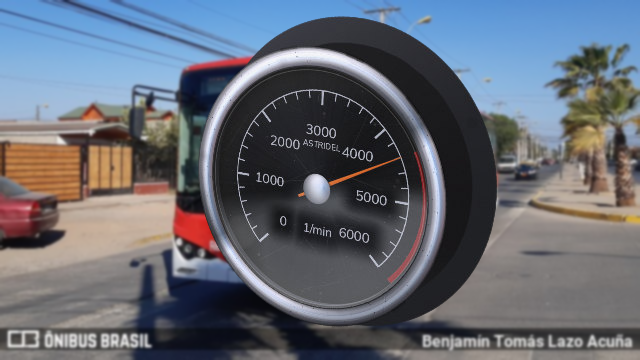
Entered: 4400 rpm
